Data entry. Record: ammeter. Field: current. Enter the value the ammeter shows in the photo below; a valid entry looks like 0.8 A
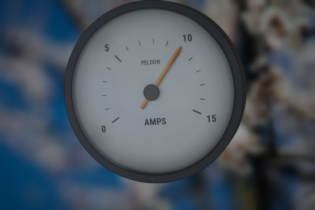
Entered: 10 A
